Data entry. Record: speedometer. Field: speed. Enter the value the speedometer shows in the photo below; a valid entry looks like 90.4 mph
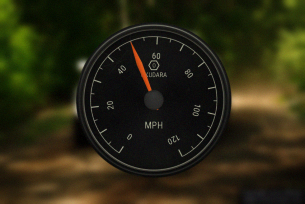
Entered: 50 mph
